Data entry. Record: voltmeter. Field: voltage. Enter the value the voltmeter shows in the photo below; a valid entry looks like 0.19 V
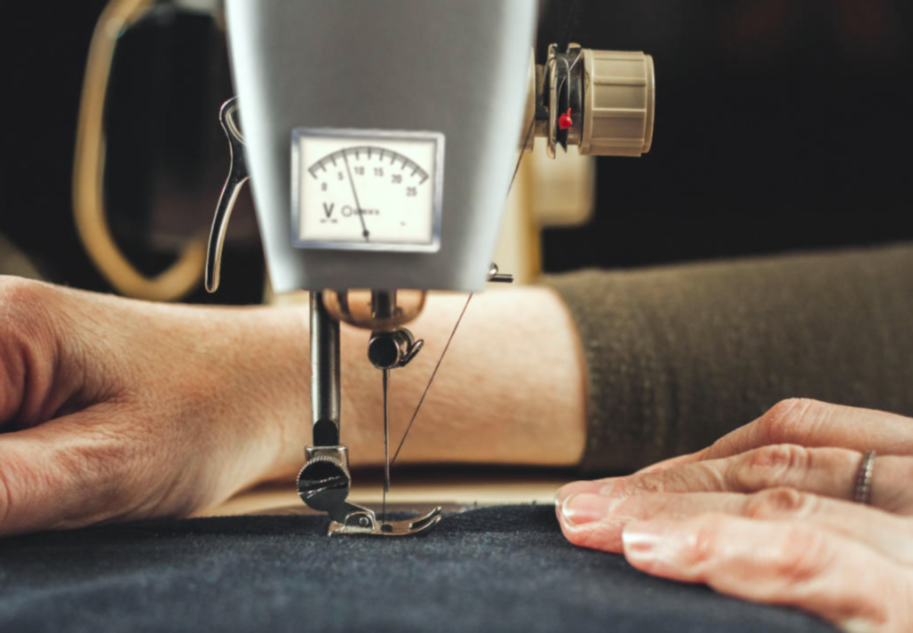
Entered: 7.5 V
